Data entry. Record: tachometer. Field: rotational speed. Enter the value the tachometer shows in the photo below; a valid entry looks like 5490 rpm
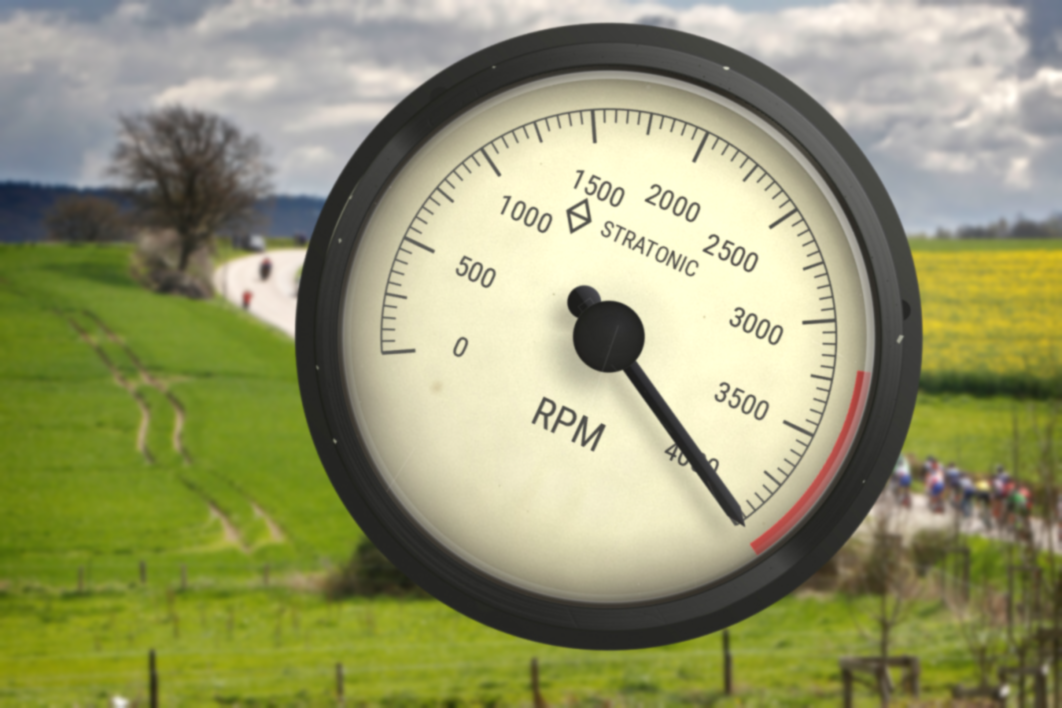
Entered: 3975 rpm
